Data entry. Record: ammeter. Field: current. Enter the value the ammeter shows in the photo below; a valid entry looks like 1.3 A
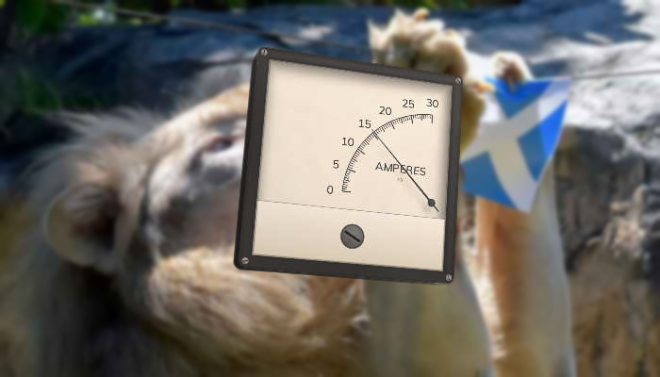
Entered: 15 A
